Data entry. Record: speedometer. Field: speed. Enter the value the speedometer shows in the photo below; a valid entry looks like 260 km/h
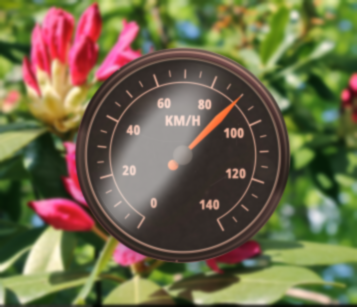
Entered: 90 km/h
